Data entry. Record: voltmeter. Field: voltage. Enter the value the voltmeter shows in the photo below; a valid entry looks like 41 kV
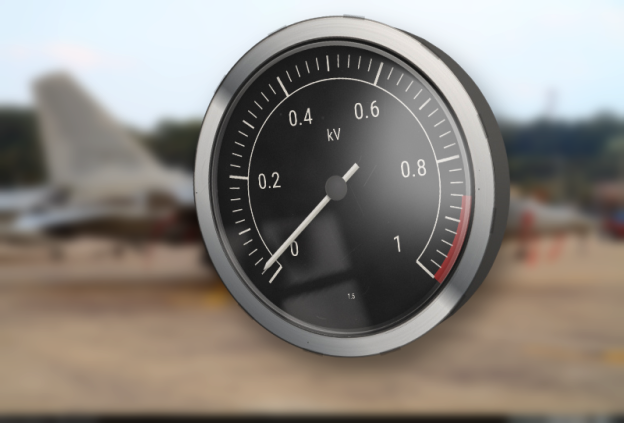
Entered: 0.02 kV
